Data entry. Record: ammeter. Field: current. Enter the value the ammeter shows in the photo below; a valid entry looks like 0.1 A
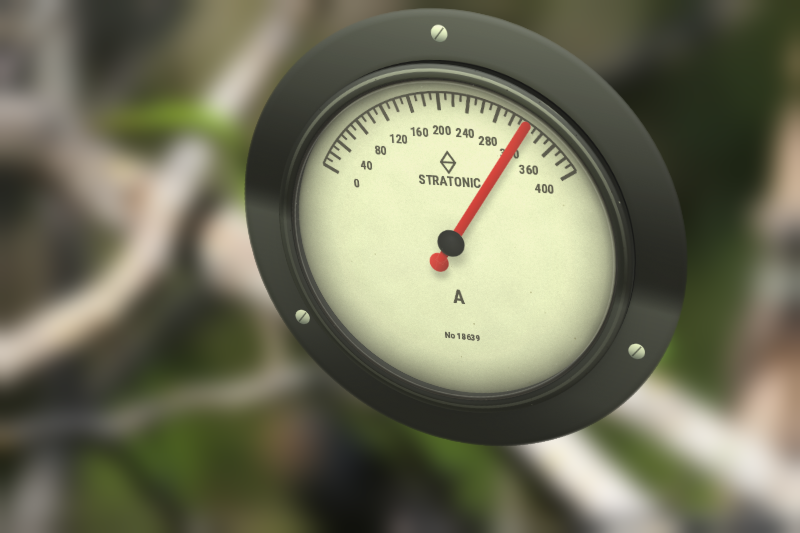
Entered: 320 A
